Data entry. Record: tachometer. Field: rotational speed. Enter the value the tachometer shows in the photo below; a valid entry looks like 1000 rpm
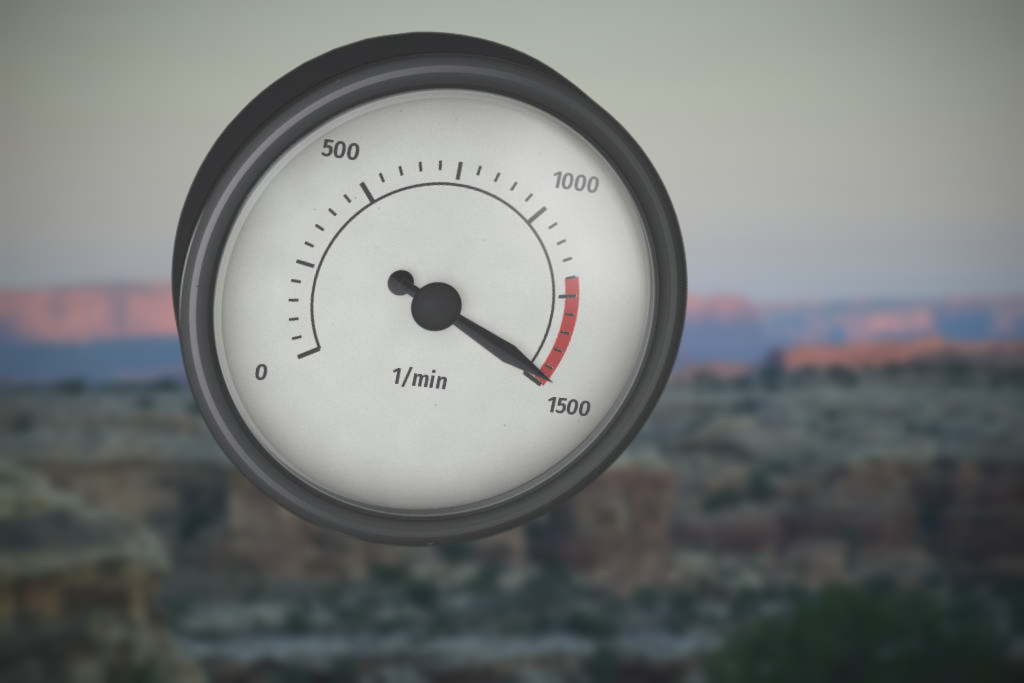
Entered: 1475 rpm
